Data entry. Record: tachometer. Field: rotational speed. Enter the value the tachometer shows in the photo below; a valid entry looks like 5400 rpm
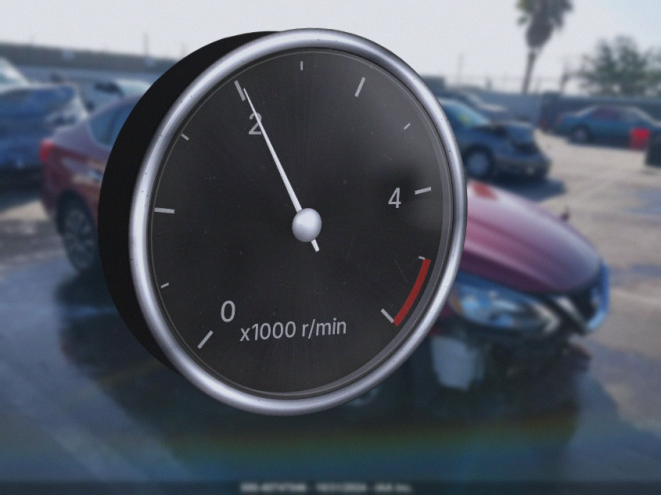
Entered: 2000 rpm
